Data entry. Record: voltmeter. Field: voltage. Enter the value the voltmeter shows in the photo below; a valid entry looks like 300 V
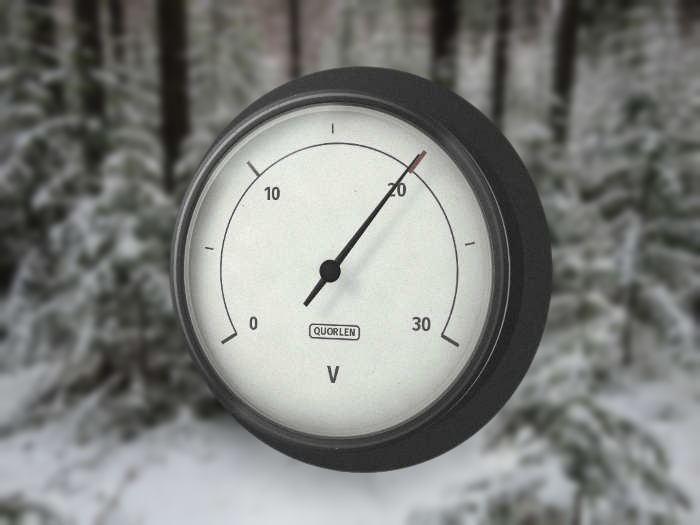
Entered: 20 V
